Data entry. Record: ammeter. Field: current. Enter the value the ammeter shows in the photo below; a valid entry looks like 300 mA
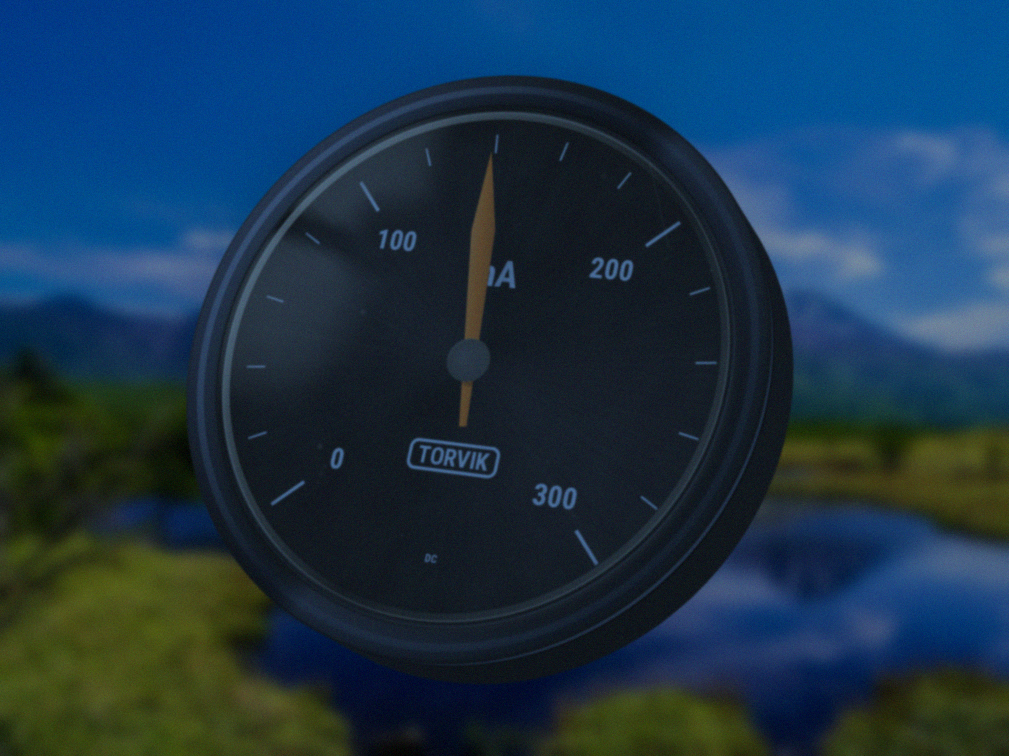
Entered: 140 mA
